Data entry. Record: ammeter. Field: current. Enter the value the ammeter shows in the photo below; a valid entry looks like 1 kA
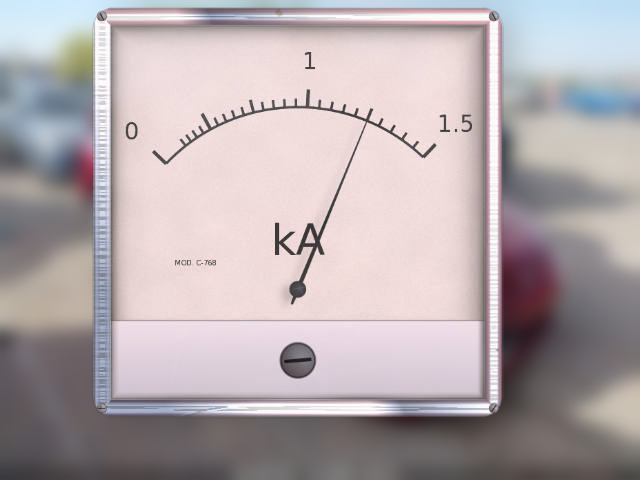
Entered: 1.25 kA
